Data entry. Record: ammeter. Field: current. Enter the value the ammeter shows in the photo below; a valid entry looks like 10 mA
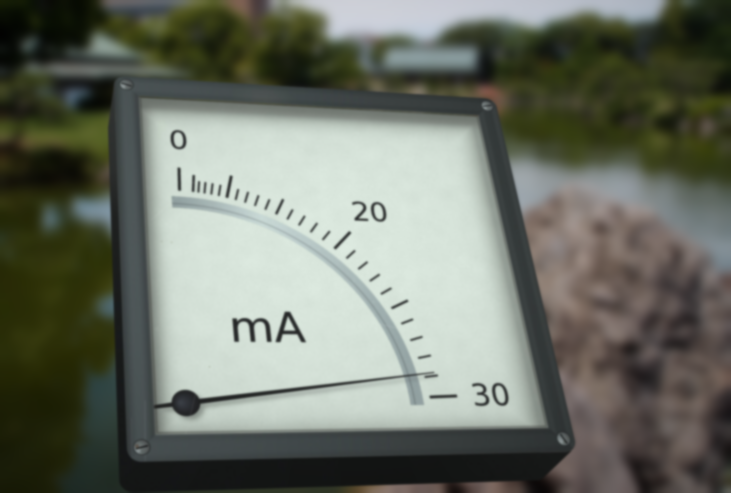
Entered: 29 mA
